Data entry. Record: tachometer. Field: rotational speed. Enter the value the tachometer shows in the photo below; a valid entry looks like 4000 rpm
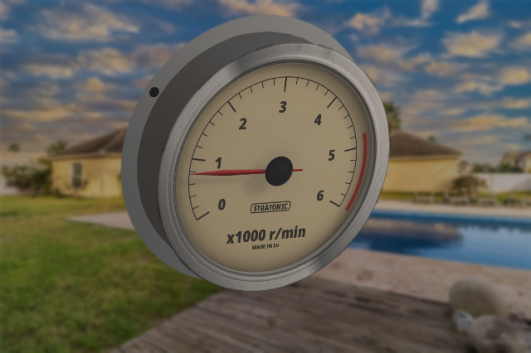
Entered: 800 rpm
